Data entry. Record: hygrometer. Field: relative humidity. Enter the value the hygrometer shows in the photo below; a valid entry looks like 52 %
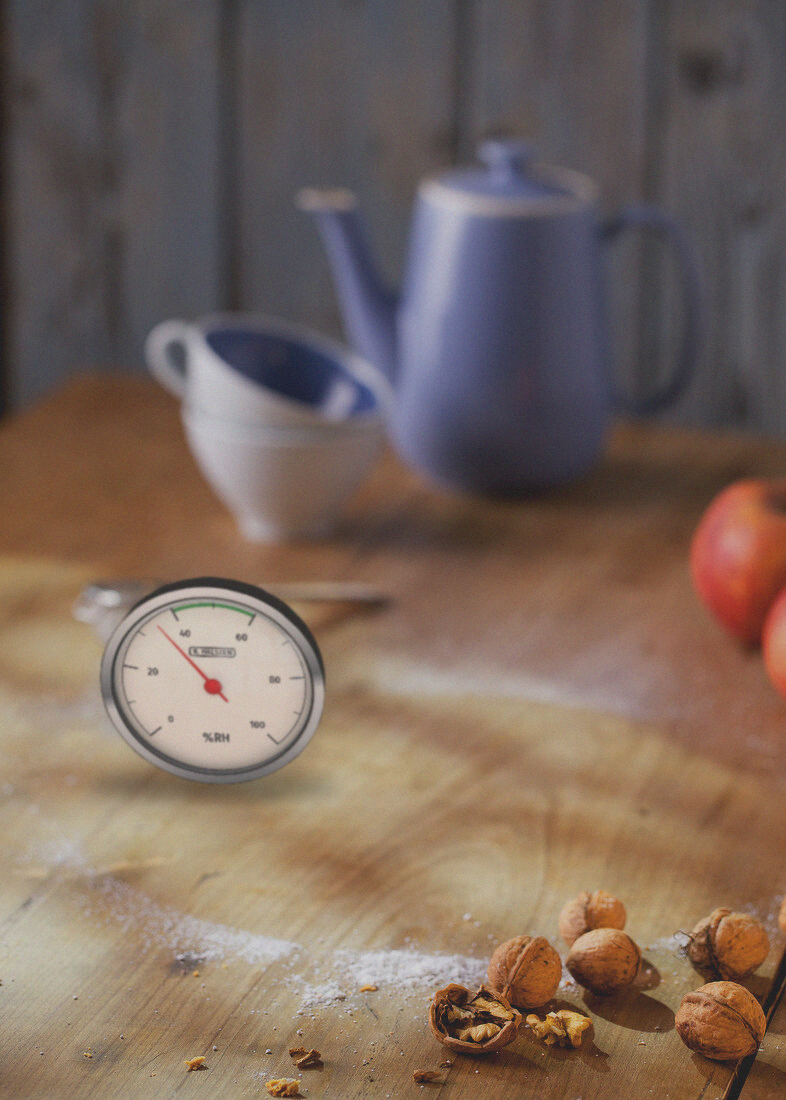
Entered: 35 %
